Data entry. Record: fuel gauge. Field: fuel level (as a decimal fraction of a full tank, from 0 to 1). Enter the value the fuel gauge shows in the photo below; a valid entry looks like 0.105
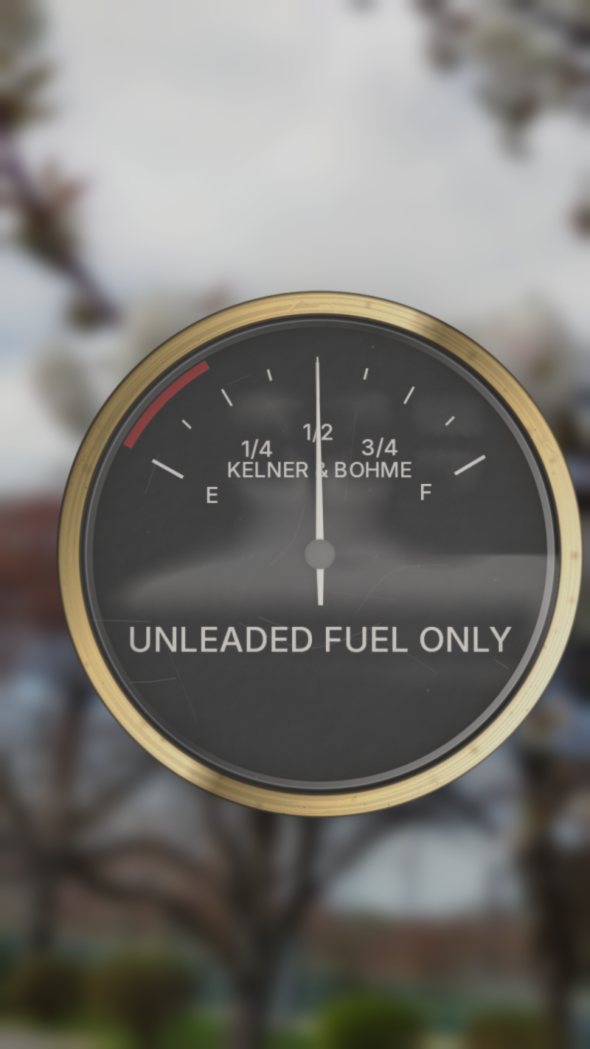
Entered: 0.5
